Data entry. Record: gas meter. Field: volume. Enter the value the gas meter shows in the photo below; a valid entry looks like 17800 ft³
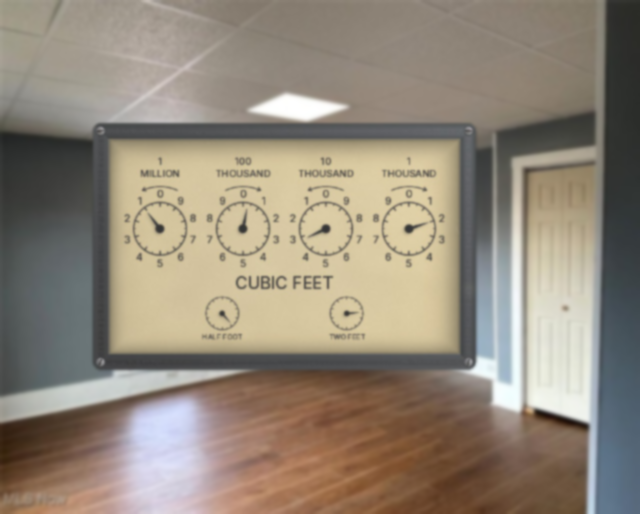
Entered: 103200 ft³
